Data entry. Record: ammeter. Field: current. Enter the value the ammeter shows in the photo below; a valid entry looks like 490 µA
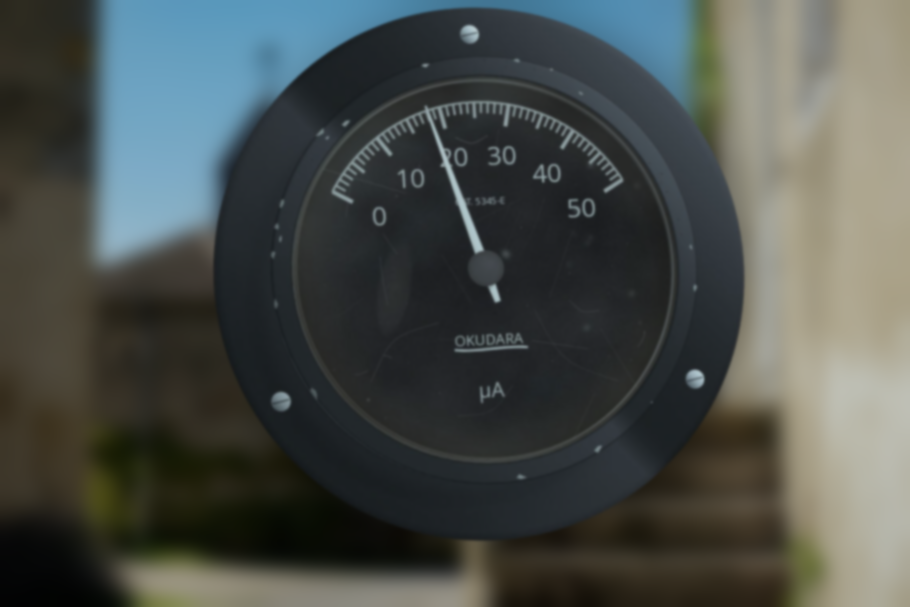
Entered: 18 µA
